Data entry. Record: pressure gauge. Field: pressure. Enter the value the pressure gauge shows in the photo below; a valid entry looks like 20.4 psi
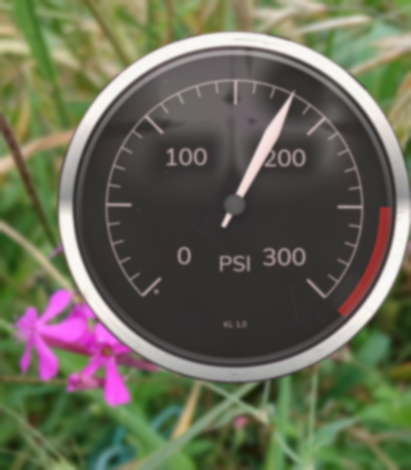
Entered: 180 psi
